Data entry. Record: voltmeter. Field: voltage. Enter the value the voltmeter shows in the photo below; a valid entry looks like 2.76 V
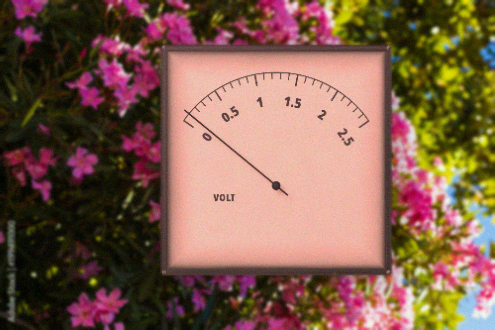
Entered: 0.1 V
